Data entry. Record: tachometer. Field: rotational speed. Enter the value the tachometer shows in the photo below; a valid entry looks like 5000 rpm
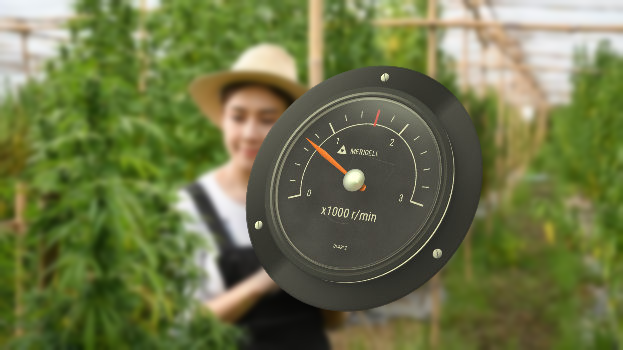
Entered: 700 rpm
